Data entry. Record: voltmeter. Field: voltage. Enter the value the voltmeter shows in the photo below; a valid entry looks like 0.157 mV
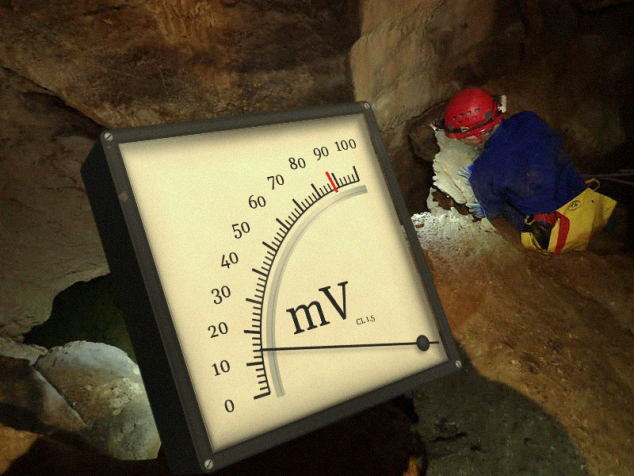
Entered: 14 mV
